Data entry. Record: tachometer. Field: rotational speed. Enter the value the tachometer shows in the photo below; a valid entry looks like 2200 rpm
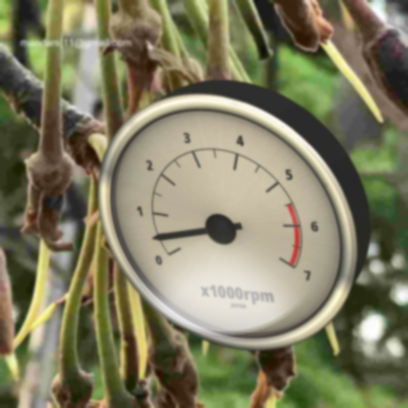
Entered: 500 rpm
